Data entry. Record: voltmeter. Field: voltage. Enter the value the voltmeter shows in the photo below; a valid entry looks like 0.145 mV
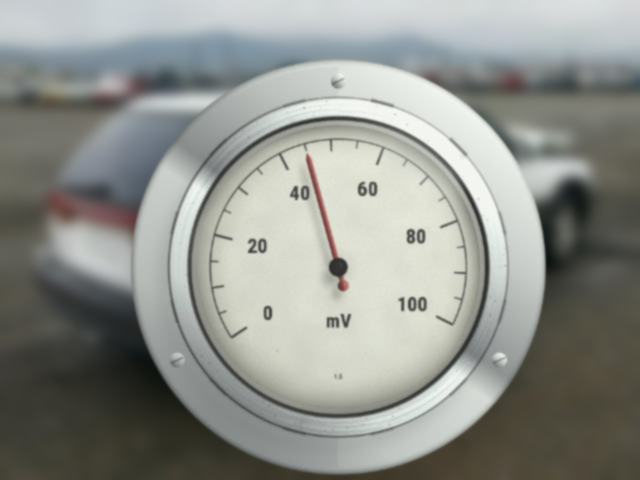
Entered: 45 mV
